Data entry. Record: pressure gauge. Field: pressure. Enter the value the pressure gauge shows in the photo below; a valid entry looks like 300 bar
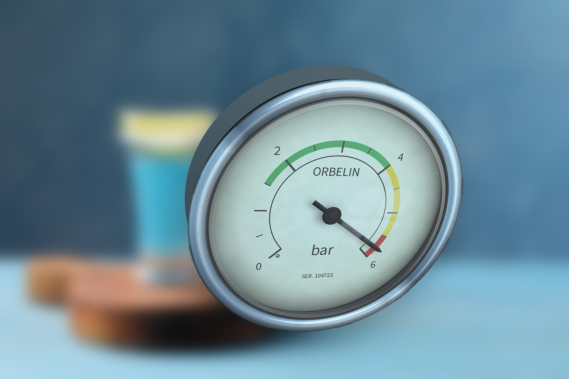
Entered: 5.75 bar
